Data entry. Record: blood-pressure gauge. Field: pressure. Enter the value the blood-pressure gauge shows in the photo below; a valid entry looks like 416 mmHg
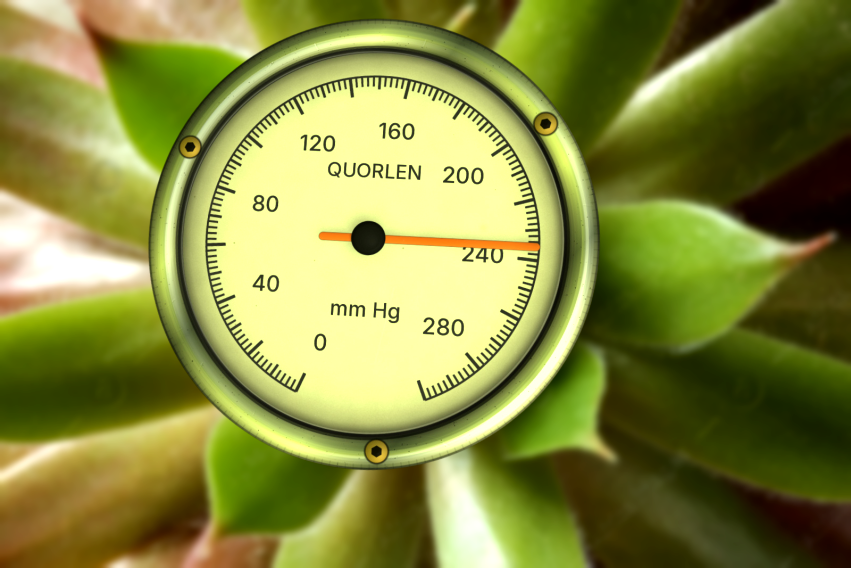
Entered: 236 mmHg
